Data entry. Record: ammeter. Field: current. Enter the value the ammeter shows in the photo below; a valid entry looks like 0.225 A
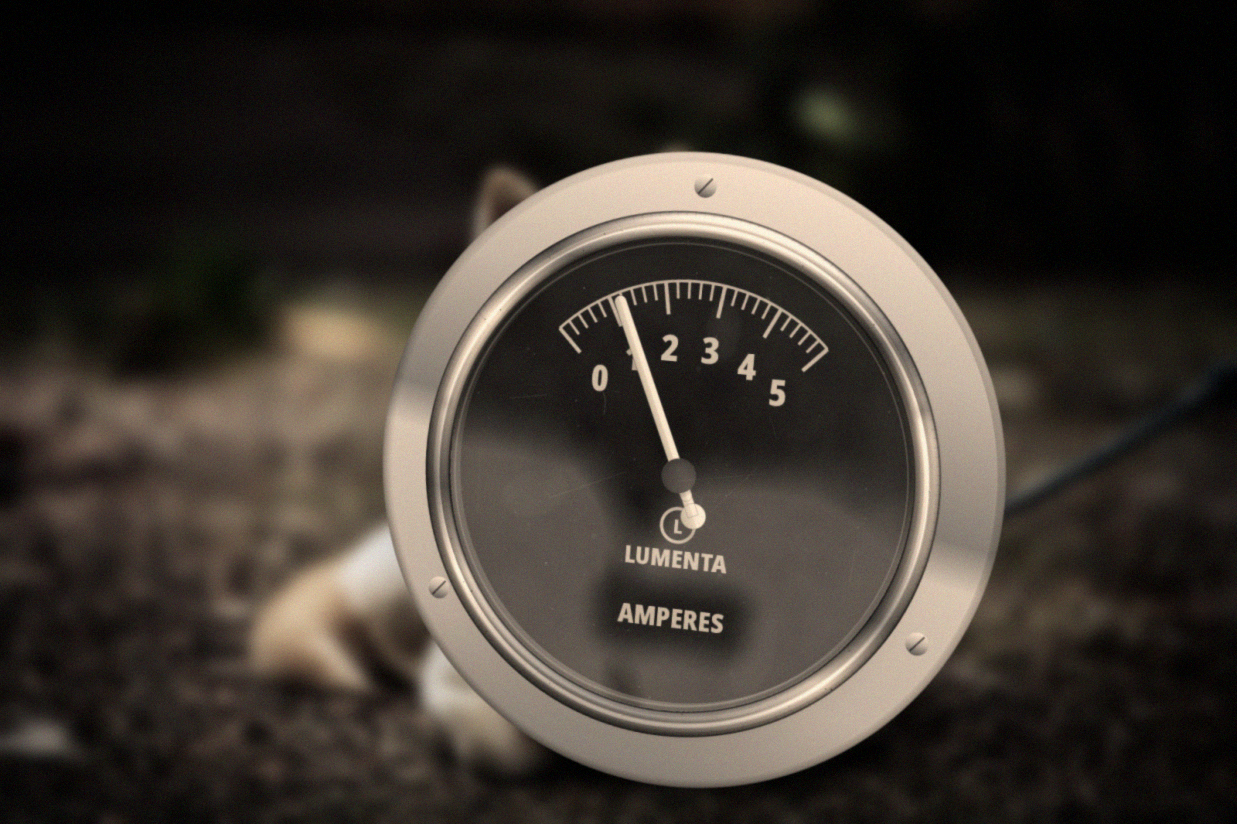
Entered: 1.2 A
